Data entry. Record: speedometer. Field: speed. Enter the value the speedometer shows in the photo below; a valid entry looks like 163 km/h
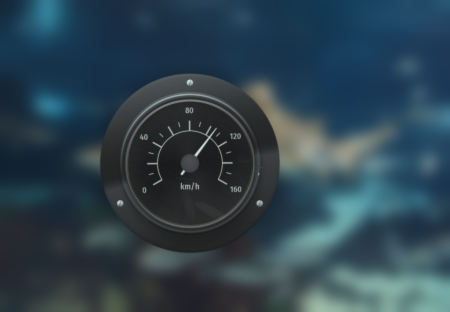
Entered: 105 km/h
